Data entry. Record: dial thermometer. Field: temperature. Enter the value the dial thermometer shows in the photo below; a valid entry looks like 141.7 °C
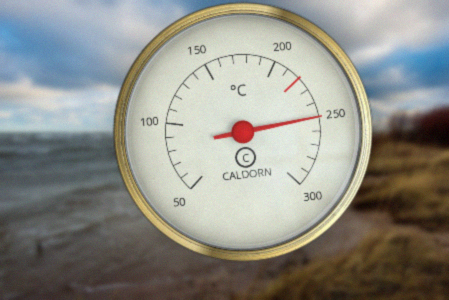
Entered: 250 °C
